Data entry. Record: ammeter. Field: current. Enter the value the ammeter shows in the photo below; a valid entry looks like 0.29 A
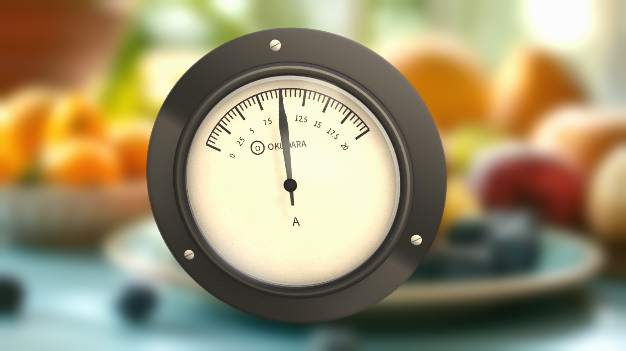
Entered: 10 A
